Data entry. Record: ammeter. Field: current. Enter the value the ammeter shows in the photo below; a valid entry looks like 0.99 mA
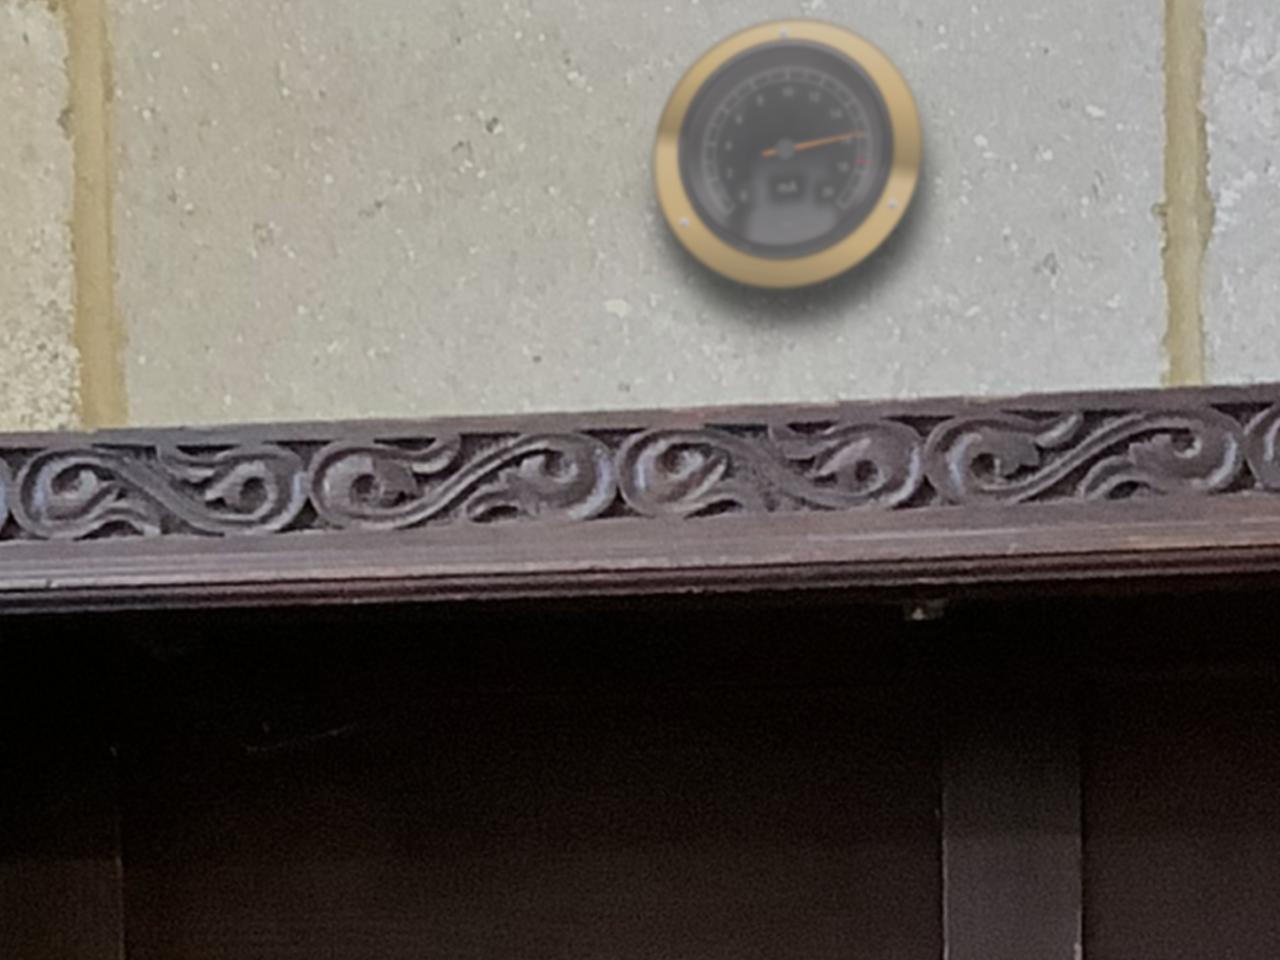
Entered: 16 mA
